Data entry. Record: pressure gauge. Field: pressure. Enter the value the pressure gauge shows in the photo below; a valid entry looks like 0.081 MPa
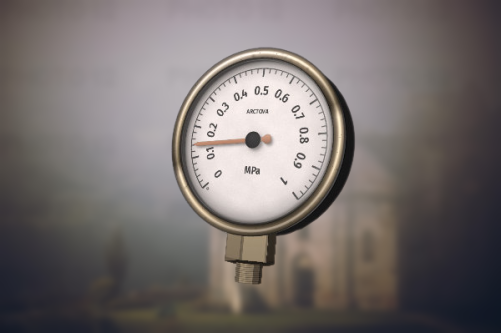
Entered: 0.14 MPa
